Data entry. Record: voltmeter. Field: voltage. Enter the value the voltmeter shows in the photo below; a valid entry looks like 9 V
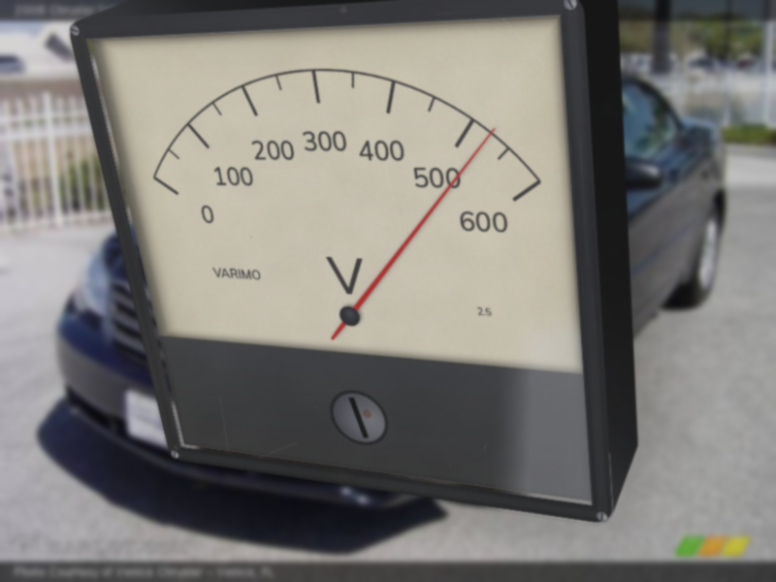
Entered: 525 V
